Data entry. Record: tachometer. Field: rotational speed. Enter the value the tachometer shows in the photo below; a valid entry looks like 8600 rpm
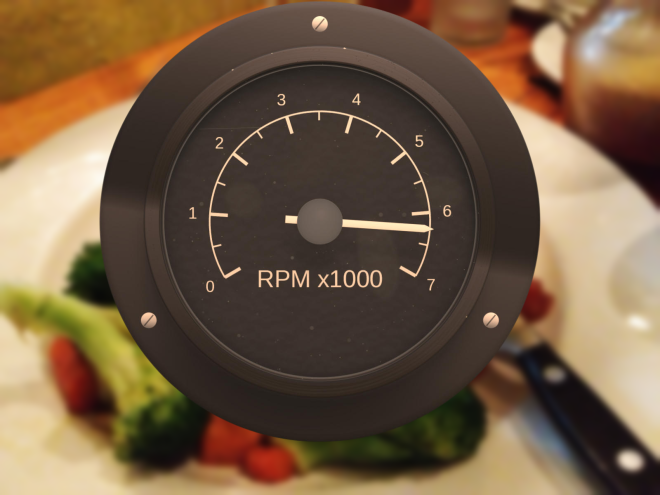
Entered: 6250 rpm
